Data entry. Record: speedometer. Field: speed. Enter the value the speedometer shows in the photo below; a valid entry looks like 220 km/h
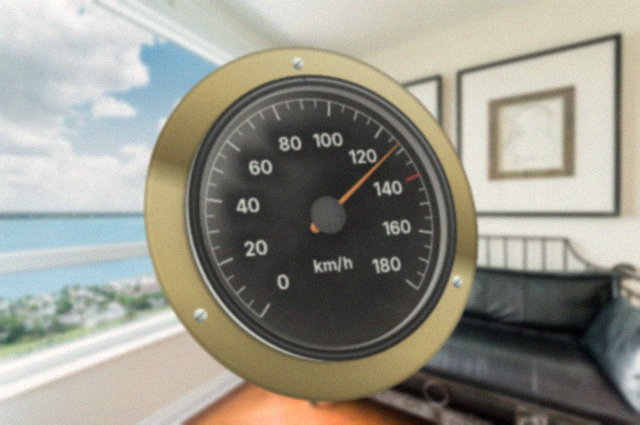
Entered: 127.5 km/h
